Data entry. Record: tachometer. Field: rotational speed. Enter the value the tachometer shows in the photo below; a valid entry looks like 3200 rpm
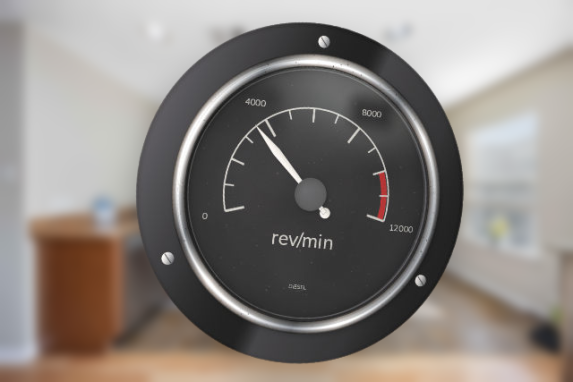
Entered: 3500 rpm
